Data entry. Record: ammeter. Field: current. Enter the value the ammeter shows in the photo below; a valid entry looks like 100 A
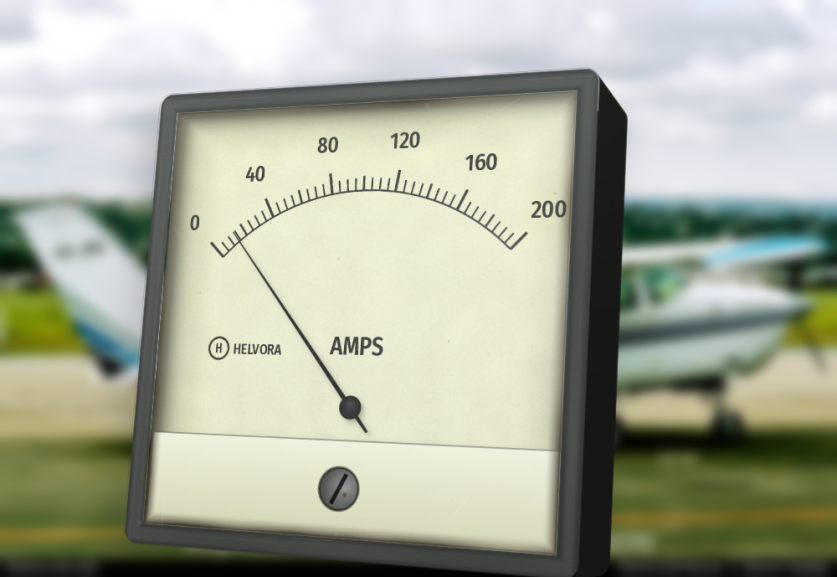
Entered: 15 A
